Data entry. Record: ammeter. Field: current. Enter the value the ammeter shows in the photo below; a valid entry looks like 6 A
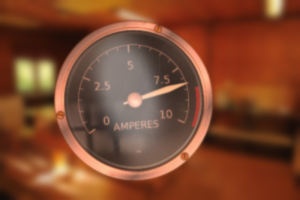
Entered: 8.25 A
